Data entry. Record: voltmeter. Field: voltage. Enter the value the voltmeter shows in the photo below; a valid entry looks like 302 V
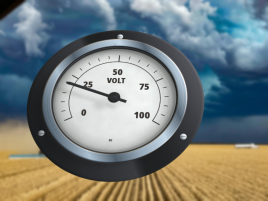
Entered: 20 V
